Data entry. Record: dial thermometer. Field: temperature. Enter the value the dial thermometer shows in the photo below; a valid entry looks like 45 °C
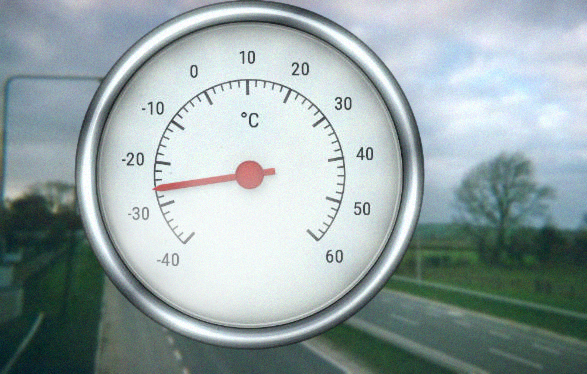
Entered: -26 °C
